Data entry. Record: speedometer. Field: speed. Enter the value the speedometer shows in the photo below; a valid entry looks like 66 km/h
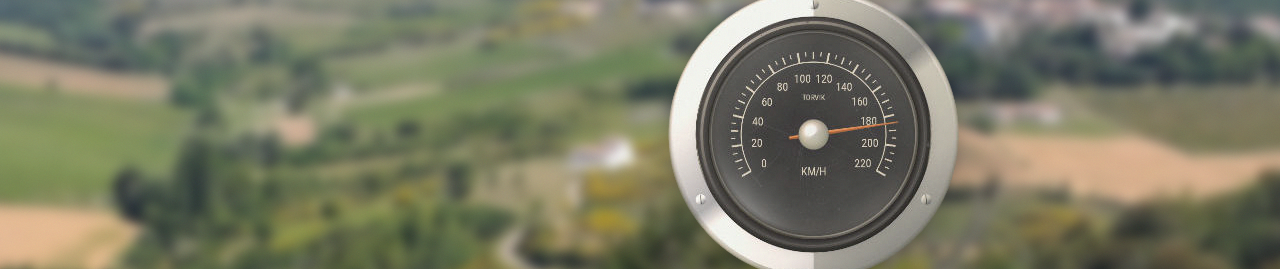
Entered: 185 km/h
